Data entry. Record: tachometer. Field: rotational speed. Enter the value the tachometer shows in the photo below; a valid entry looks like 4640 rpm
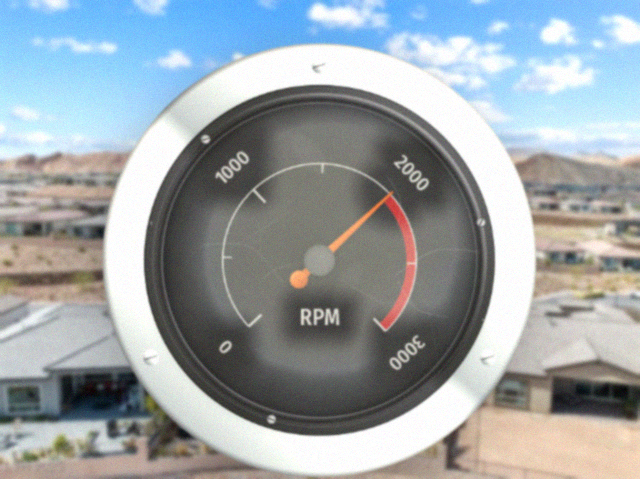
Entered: 2000 rpm
